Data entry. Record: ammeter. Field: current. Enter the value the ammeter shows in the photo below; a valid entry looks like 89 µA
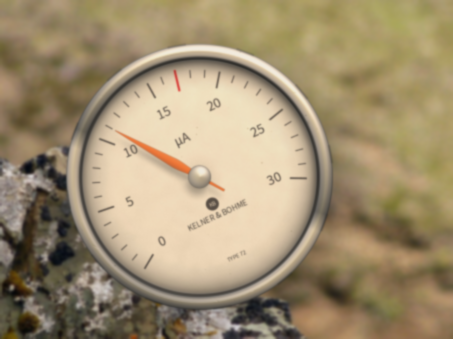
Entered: 11 µA
